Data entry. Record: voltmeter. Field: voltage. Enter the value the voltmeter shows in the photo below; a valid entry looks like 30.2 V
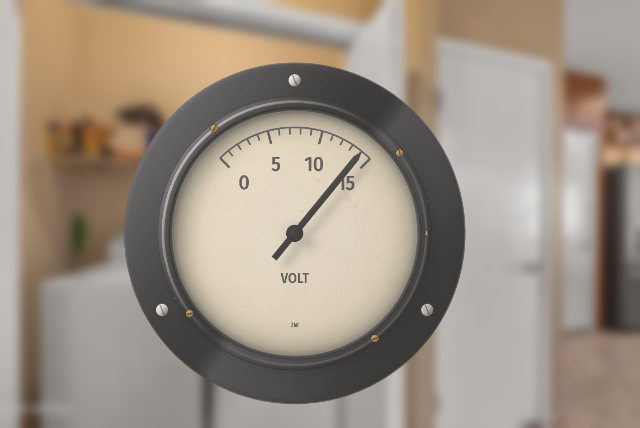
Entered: 14 V
